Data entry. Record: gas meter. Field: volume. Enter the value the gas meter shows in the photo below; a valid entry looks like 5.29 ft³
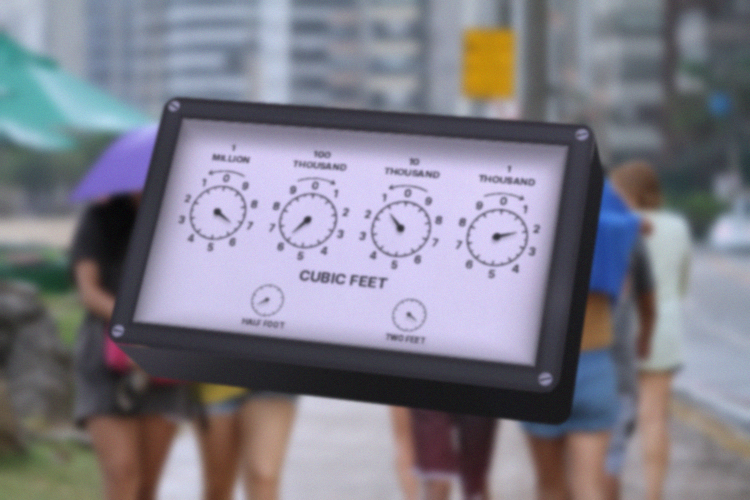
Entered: 661200 ft³
